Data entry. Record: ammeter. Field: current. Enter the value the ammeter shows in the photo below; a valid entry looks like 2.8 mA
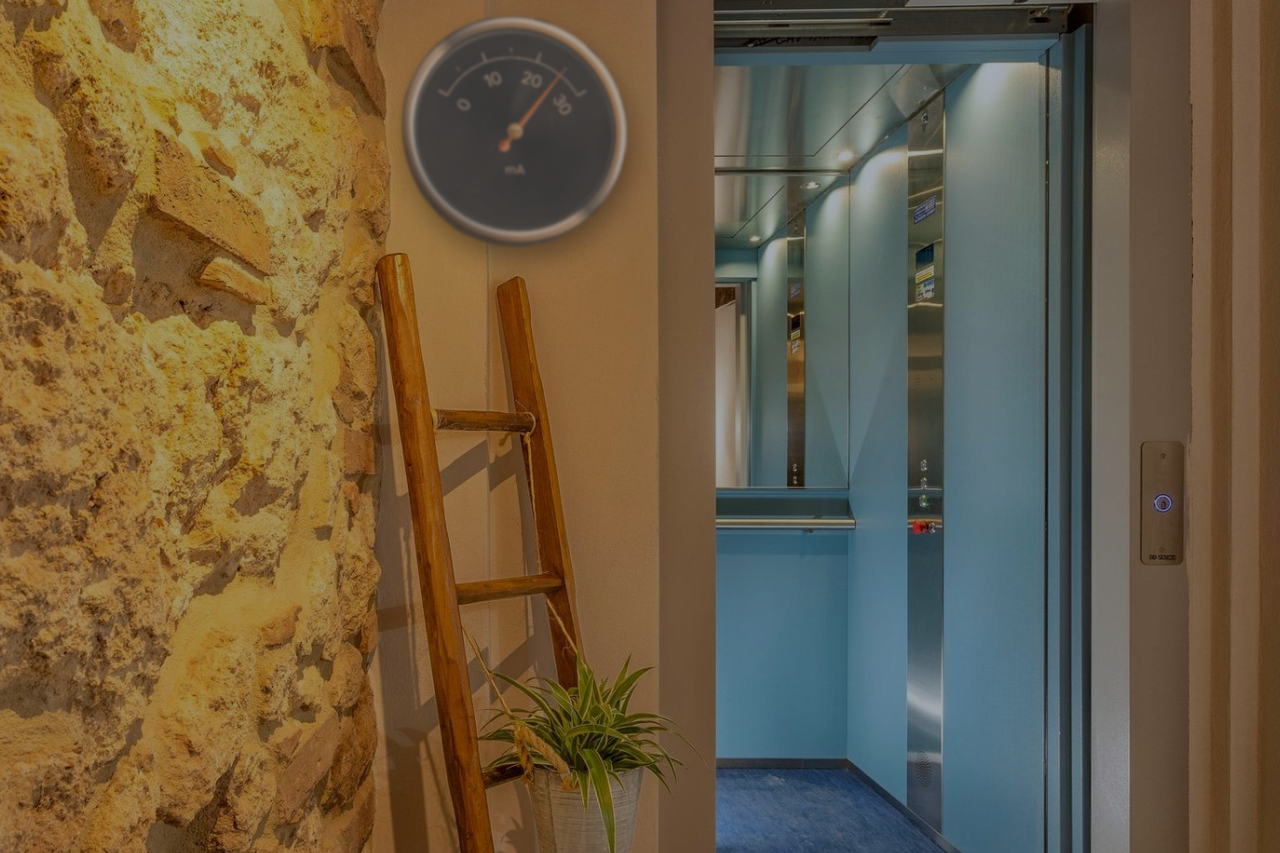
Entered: 25 mA
